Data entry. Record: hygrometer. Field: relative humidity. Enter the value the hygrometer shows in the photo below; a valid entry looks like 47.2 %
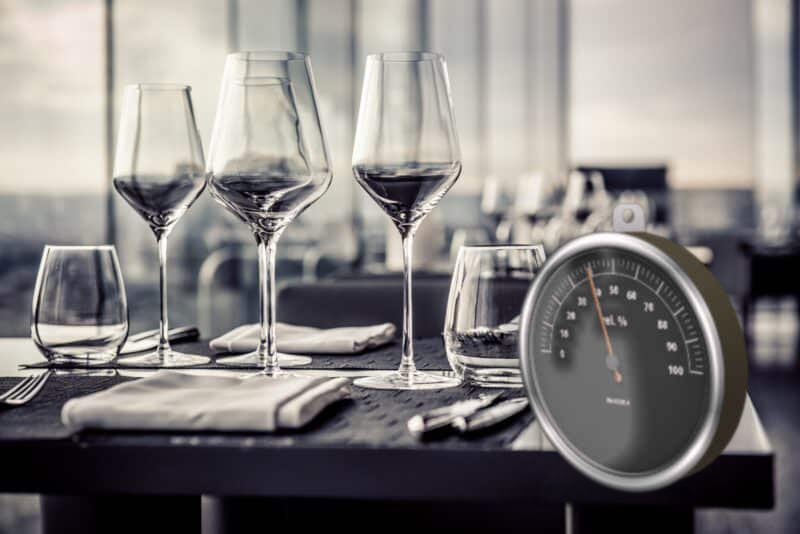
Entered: 40 %
